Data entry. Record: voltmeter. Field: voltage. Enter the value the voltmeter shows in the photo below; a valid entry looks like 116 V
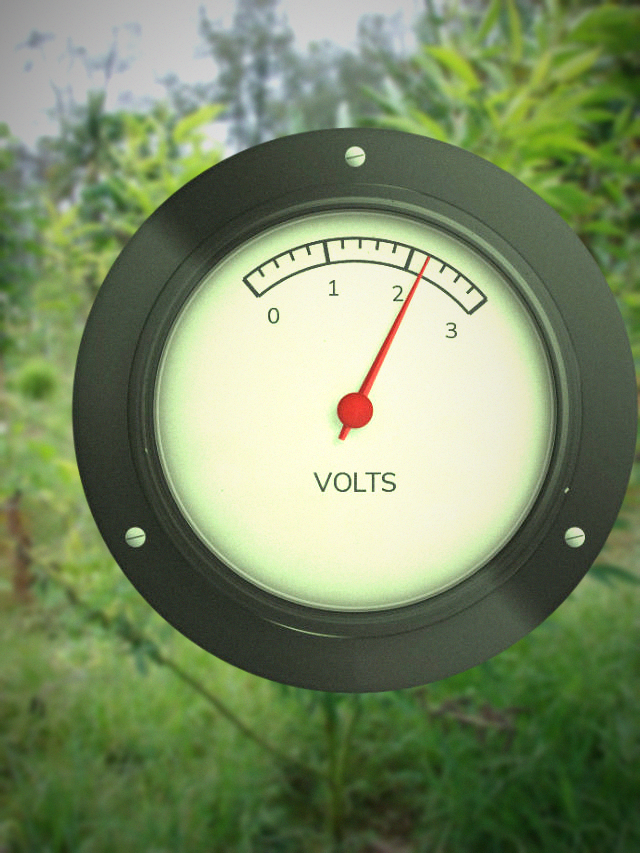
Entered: 2.2 V
